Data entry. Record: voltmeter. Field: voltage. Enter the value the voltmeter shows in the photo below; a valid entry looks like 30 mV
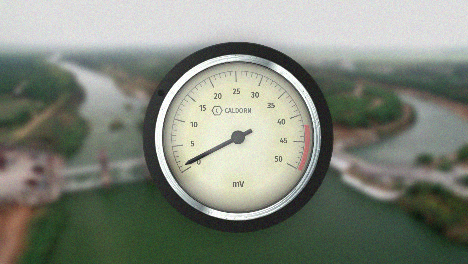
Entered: 1 mV
